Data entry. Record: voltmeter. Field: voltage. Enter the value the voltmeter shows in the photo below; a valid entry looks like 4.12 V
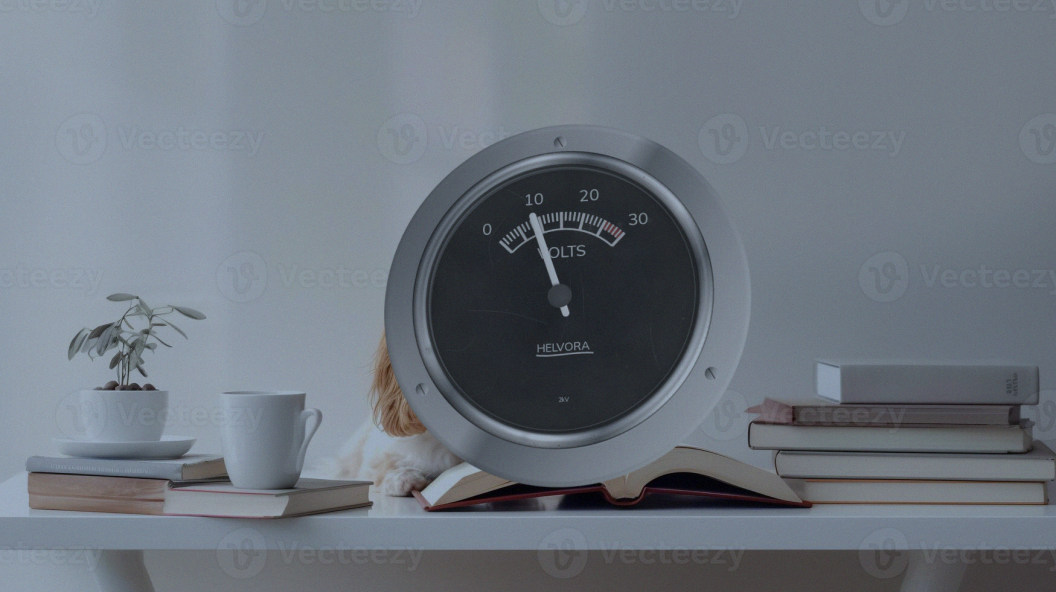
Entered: 9 V
